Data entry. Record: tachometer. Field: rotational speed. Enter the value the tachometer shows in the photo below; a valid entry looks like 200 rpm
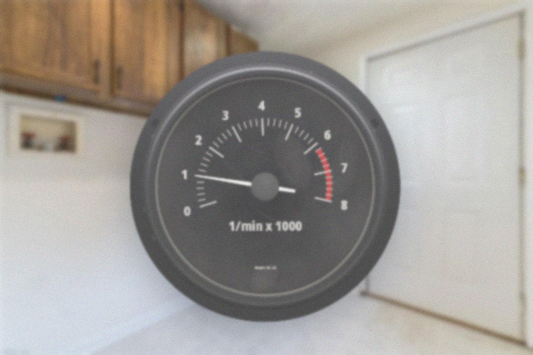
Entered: 1000 rpm
